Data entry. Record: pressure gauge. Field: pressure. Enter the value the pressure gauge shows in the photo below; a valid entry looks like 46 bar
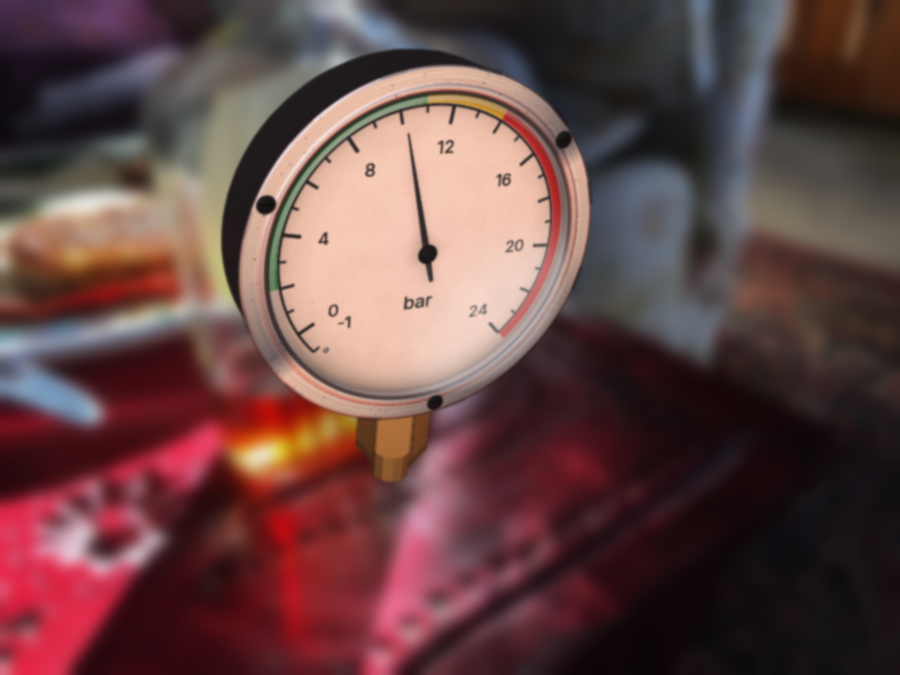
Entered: 10 bar
